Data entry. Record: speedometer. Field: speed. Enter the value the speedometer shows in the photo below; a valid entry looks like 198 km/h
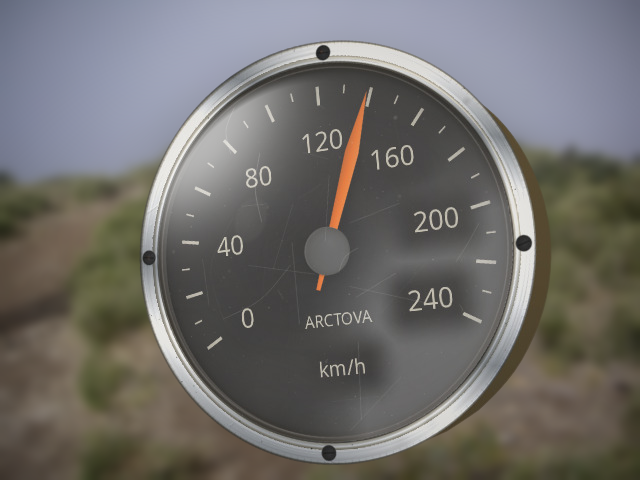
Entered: 140 km/h
